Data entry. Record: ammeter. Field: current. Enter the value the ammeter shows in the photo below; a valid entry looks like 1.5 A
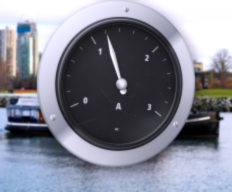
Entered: 1.2 A
